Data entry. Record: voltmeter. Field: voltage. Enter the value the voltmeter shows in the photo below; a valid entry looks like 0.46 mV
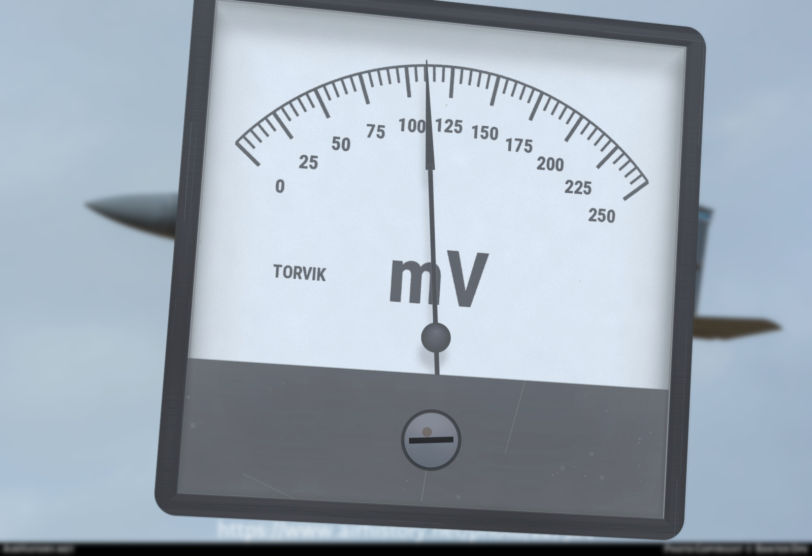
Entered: 110 mV
